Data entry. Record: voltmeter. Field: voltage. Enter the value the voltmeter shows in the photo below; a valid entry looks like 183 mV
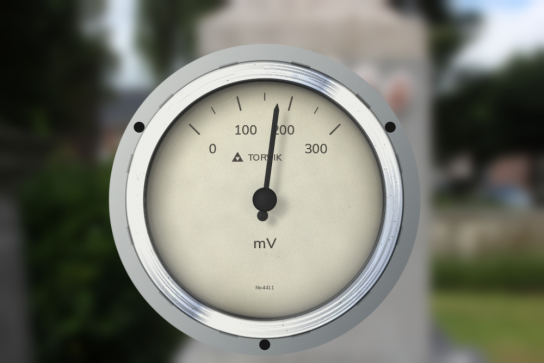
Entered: 175 mV
